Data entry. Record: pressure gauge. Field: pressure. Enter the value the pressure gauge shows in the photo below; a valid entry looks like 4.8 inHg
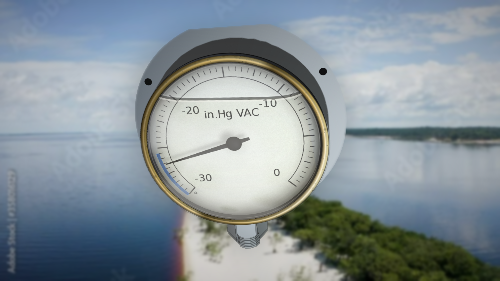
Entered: -26.5 inHg
